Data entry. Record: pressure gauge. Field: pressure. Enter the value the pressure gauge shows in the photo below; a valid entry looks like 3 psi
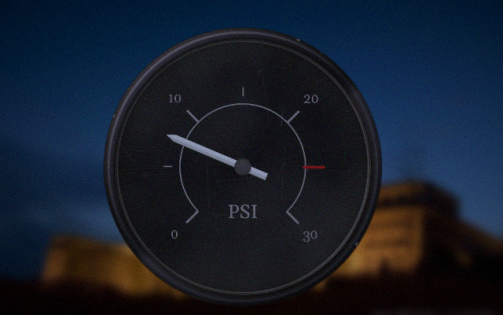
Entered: 7.5 psi
